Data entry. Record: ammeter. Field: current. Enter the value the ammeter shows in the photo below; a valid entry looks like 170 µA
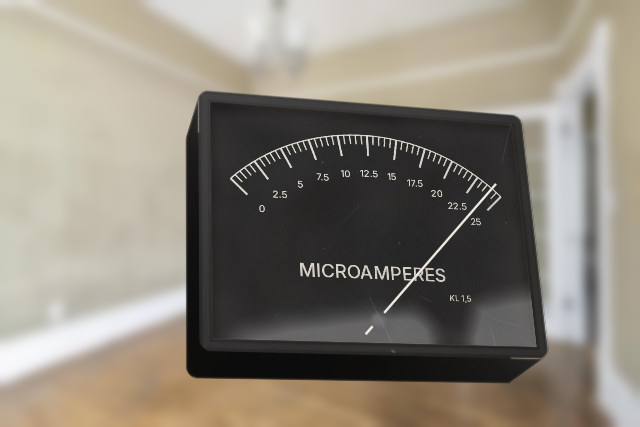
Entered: 24 µA
